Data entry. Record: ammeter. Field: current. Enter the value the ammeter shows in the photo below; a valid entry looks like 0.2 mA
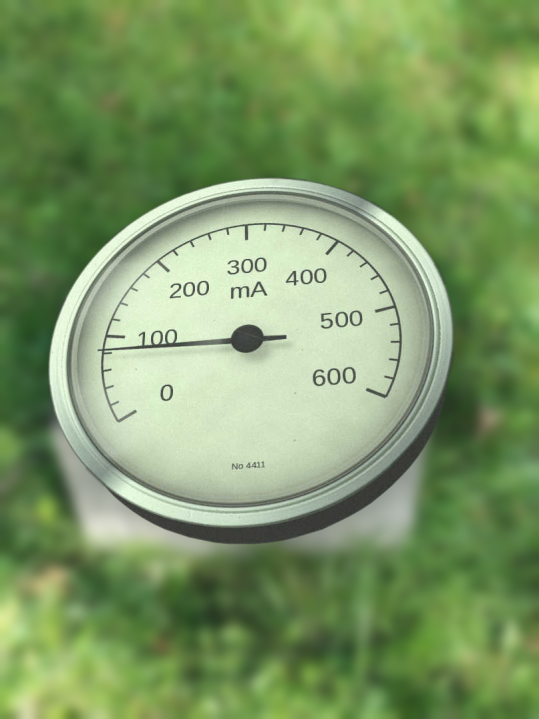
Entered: 80 mA
